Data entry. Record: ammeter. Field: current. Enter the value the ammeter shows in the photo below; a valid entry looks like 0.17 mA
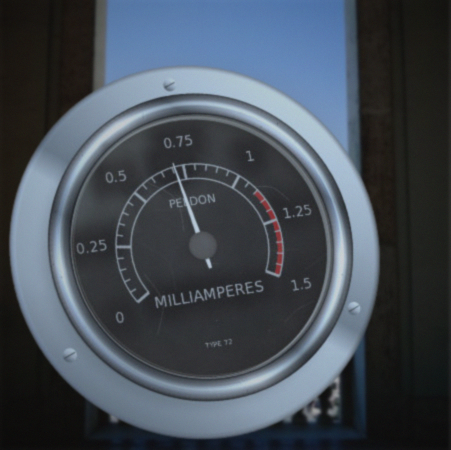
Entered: 0.7 mA
